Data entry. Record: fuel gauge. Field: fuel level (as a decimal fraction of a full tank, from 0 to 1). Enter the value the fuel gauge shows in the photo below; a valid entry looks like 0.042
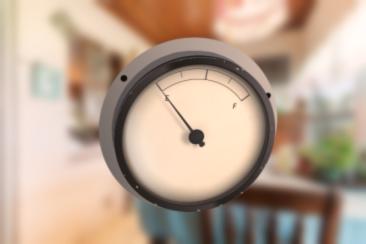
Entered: 0
